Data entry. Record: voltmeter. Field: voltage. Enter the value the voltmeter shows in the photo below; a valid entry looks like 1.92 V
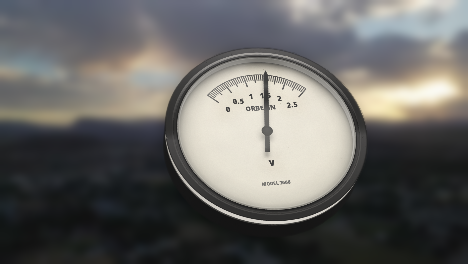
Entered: 1.5 V
